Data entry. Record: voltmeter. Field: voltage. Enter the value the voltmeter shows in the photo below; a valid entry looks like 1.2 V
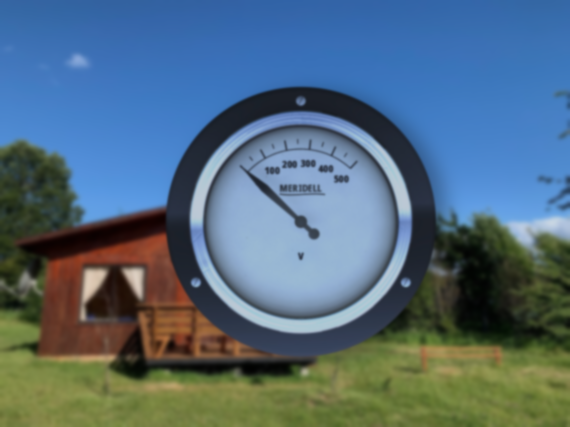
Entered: 0 V
